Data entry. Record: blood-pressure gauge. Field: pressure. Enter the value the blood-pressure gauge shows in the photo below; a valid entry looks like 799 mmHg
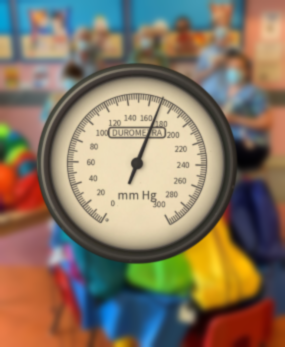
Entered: 170 mmHg
